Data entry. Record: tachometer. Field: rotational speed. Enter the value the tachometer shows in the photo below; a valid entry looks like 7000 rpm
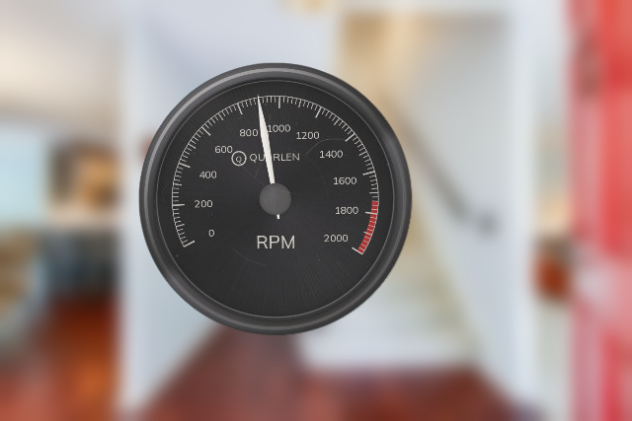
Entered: 900 rpm
